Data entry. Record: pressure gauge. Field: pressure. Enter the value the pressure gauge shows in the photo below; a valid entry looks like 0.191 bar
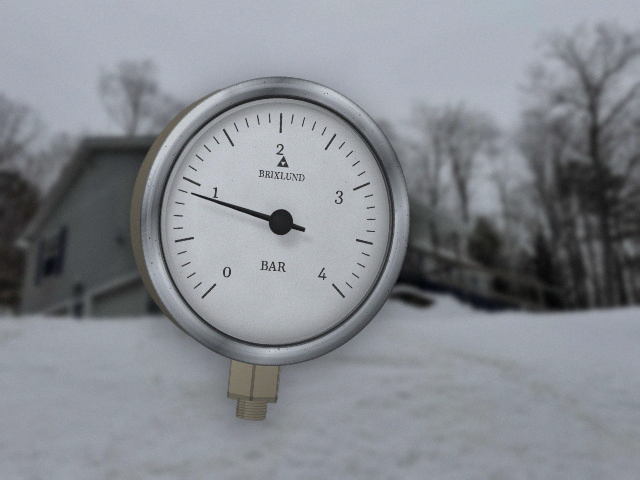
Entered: 0.9 bar
